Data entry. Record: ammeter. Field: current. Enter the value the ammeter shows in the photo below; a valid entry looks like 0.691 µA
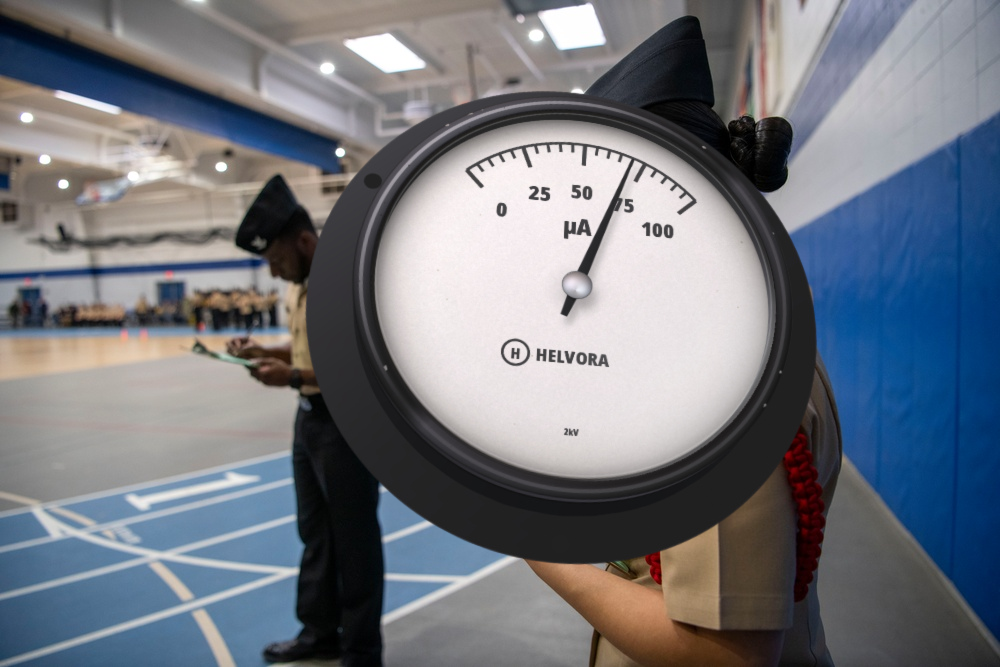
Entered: 70 µA
